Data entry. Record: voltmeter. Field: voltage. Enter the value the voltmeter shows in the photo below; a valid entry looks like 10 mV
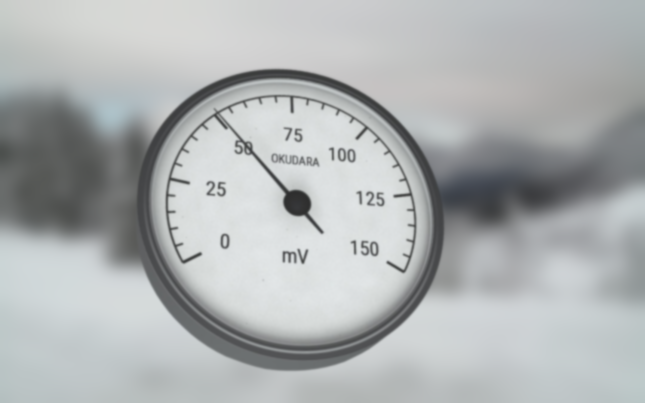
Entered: 50 mV
